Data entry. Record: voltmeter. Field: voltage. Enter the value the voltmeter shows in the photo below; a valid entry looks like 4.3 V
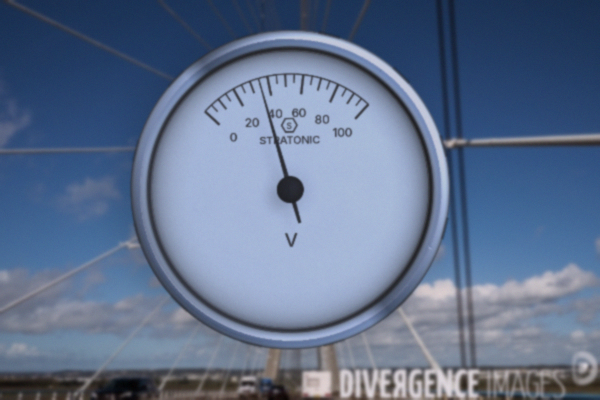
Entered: 35 V
